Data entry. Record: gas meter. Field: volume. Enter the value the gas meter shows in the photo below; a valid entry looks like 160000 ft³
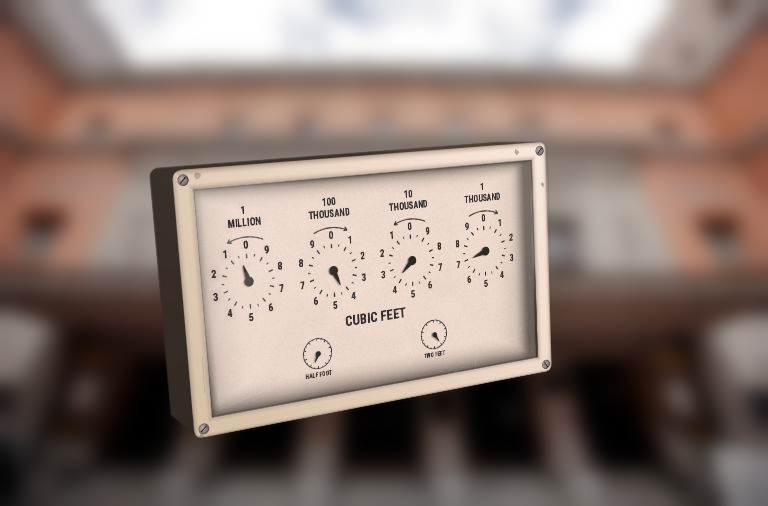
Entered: 43700 ft³
